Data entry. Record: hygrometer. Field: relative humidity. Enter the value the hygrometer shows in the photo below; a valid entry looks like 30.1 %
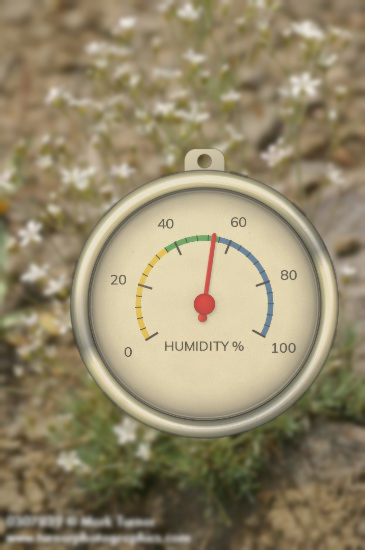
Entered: 54 %
